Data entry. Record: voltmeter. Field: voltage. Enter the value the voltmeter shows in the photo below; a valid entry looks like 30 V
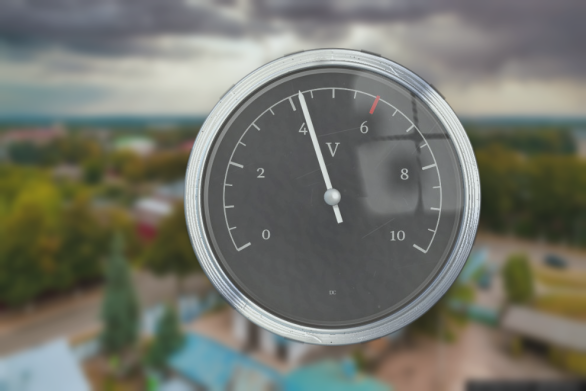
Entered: 4.25 V
